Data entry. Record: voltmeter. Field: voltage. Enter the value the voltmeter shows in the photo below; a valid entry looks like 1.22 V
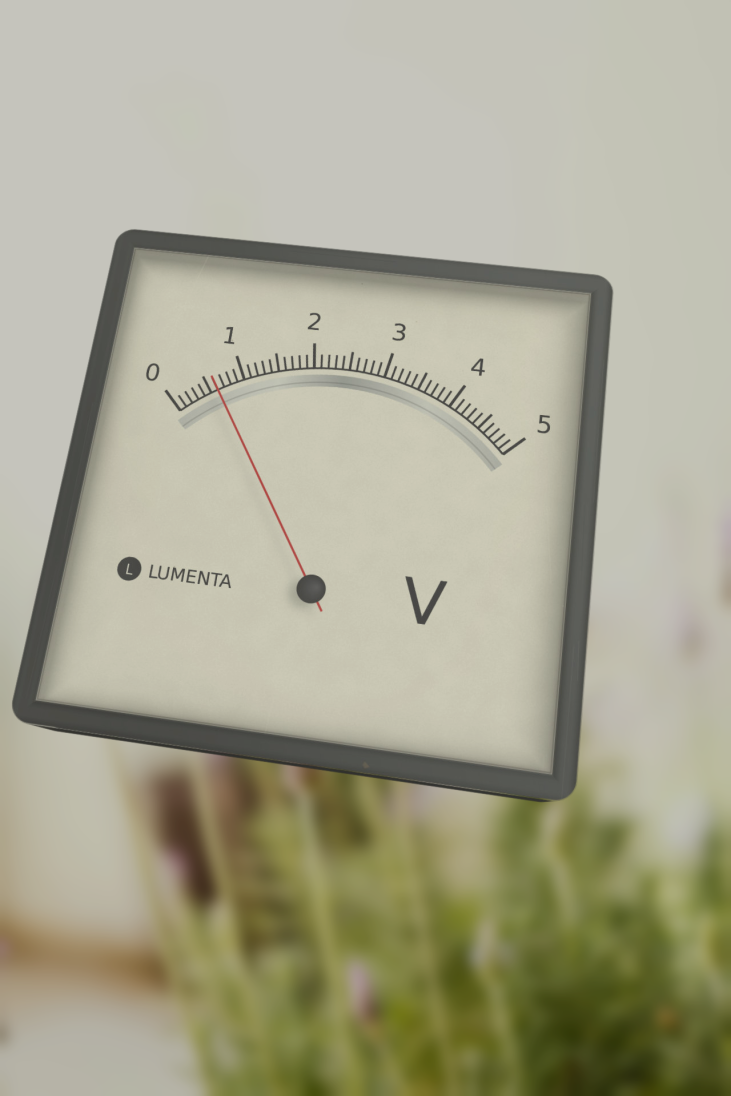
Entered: 0.6 V
